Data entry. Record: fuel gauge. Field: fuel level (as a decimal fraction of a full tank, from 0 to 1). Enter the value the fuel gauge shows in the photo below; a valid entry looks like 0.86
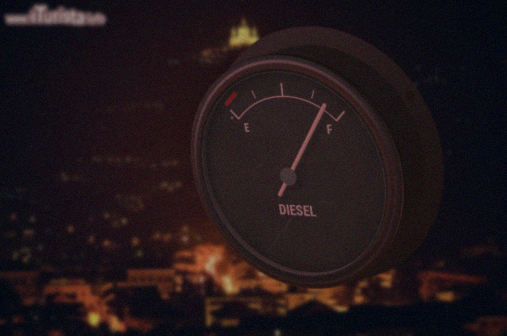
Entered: 0.875
